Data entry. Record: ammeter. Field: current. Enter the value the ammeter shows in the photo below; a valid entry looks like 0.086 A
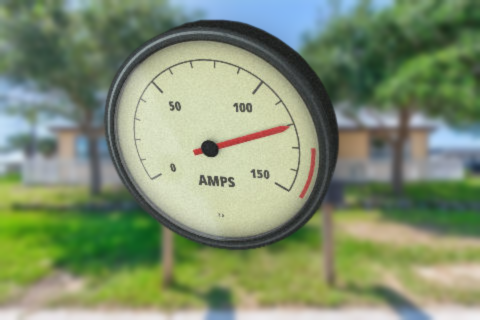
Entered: 120 A
